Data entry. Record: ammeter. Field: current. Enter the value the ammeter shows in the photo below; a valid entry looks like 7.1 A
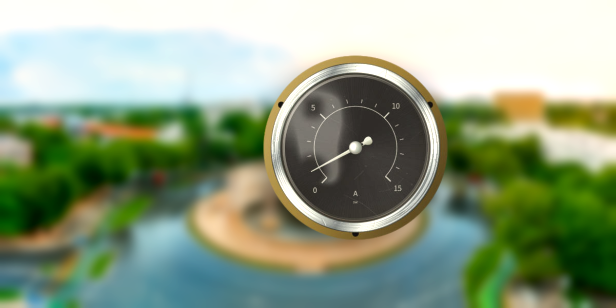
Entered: 1 A
